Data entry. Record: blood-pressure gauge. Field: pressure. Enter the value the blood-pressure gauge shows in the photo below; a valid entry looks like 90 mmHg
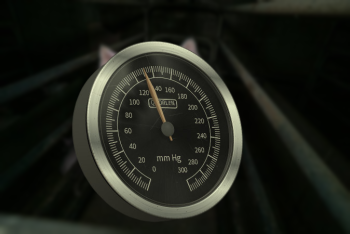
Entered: 130 mmHg
